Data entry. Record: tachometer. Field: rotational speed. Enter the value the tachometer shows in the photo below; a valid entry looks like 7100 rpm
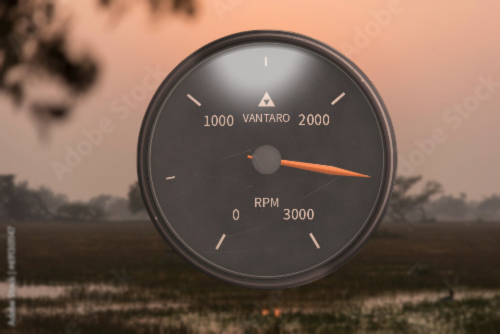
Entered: 2500 rpm
